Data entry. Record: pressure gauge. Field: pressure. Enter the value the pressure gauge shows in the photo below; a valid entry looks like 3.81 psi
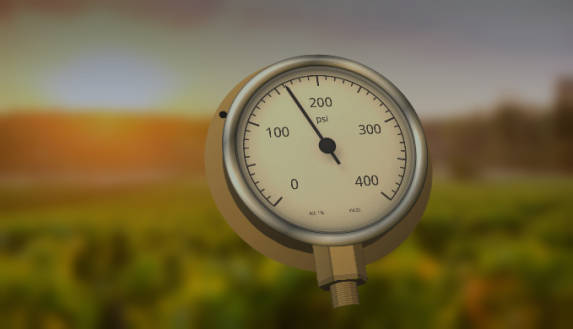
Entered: 160 psi
